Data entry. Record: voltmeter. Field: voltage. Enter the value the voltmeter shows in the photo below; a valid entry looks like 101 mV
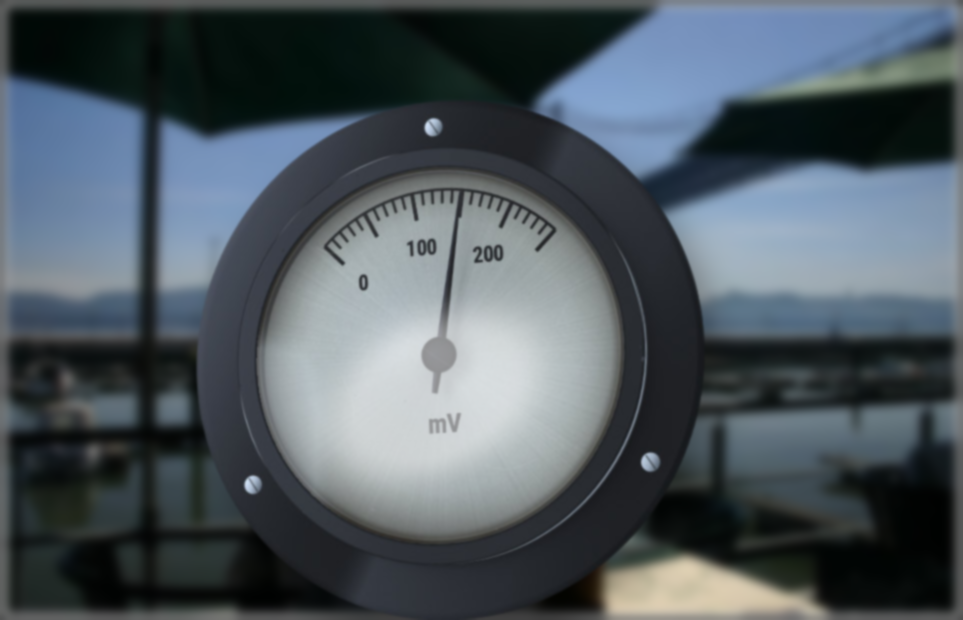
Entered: 150 mV
